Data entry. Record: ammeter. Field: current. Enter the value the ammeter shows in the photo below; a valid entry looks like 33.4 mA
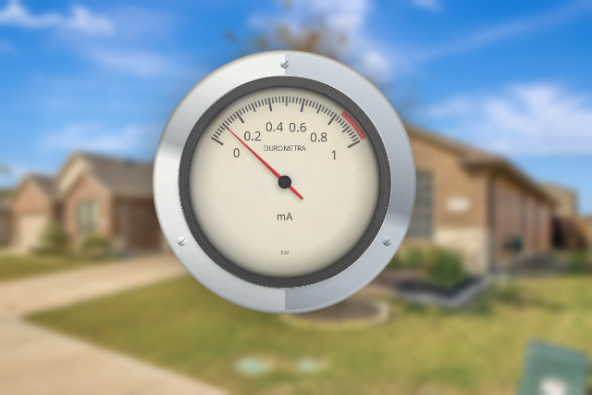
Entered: 0.1 mA
